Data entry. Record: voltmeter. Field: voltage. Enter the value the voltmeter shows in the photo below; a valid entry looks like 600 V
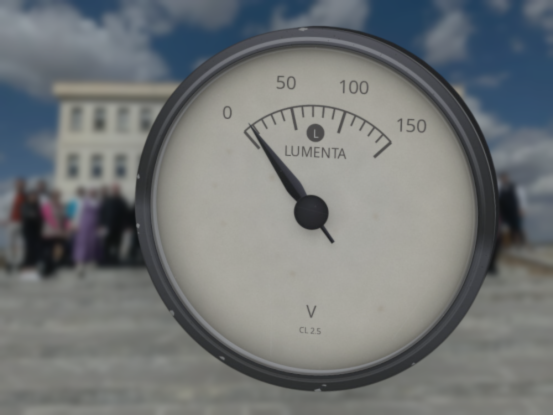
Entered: 10 V
